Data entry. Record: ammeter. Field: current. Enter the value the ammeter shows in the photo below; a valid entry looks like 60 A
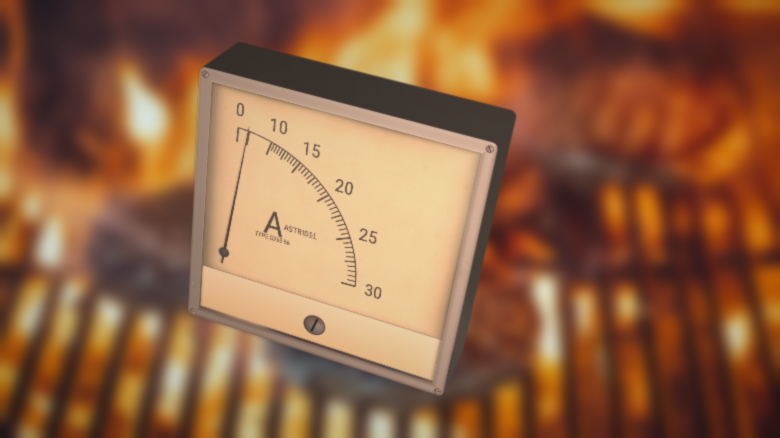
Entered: 5 A
